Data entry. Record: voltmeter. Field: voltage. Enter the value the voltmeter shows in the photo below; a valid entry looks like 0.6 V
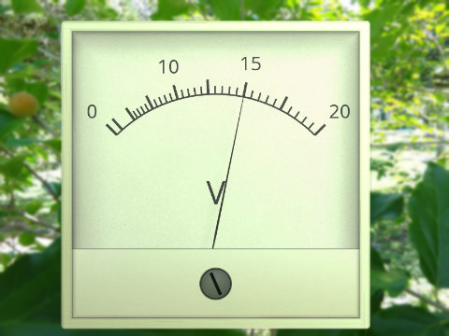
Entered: 15 V
